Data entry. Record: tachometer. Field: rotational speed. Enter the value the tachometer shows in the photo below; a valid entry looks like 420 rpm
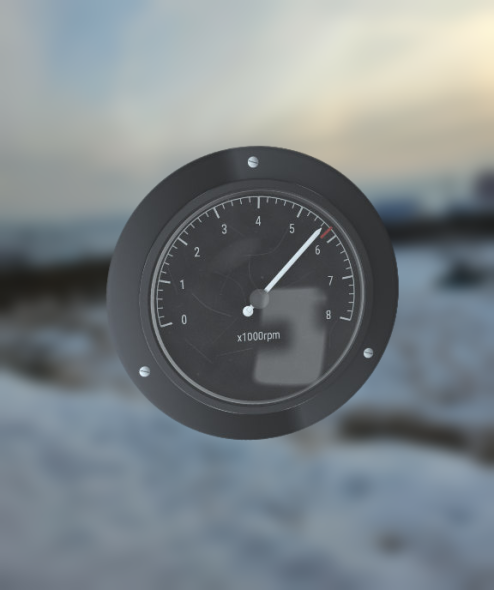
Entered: 5600 rpm
